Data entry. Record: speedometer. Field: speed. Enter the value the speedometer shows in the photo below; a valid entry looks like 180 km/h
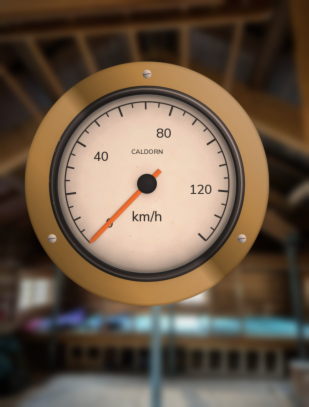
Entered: 0 km/h
